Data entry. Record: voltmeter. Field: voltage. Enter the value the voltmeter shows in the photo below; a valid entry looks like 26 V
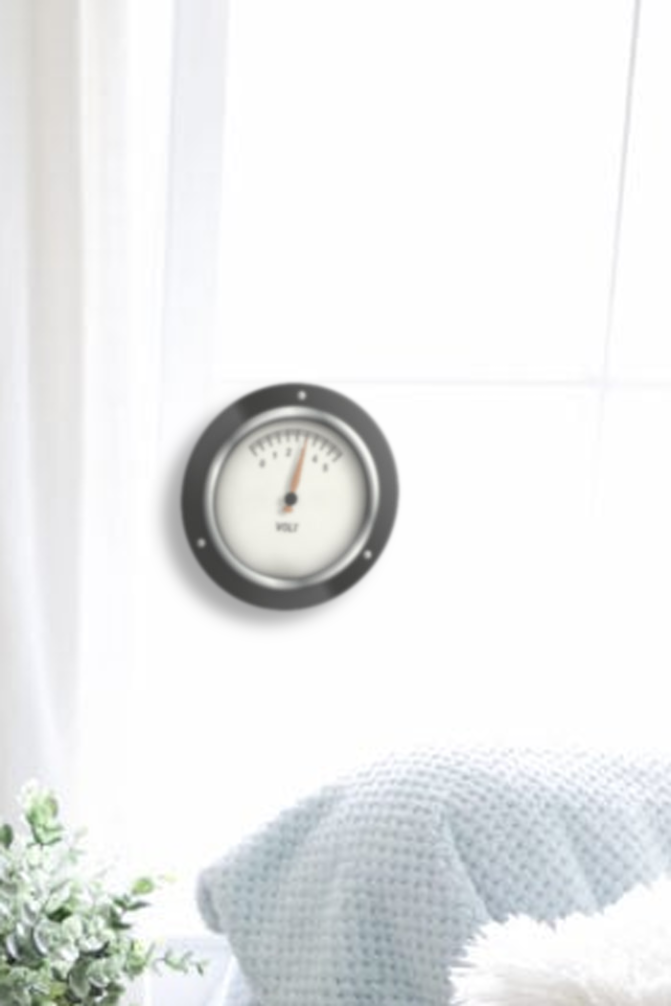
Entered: 3 V
